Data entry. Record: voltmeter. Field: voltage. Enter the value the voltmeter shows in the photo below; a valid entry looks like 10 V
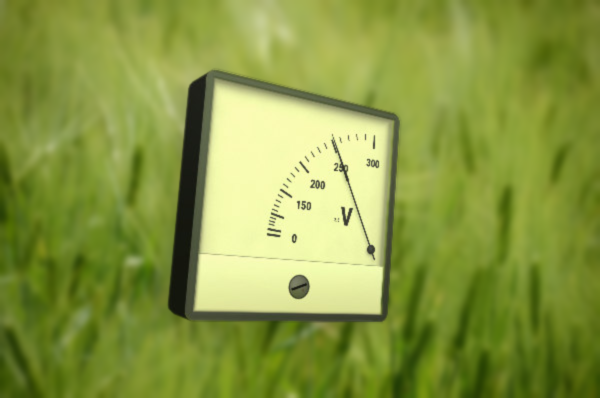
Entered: 250 V
